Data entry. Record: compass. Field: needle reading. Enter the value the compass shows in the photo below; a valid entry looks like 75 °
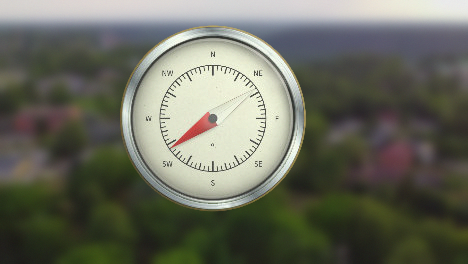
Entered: 235 °
